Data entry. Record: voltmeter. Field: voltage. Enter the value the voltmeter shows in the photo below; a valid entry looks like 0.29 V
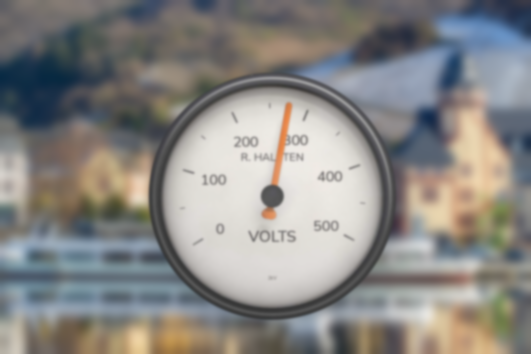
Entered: 275 V
